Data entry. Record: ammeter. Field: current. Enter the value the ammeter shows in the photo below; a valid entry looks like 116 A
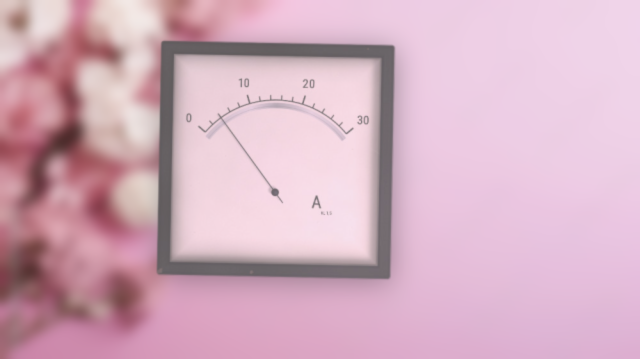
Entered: 4 A
